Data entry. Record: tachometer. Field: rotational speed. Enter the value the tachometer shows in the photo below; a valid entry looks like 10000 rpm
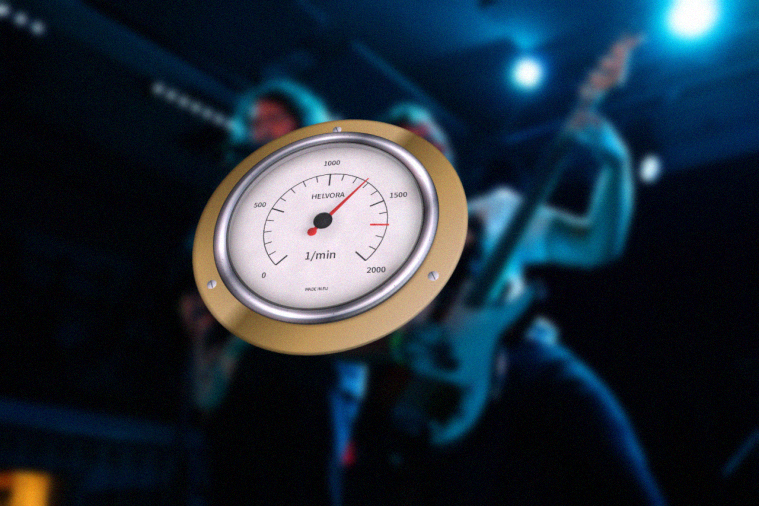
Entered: 1300 rpm
